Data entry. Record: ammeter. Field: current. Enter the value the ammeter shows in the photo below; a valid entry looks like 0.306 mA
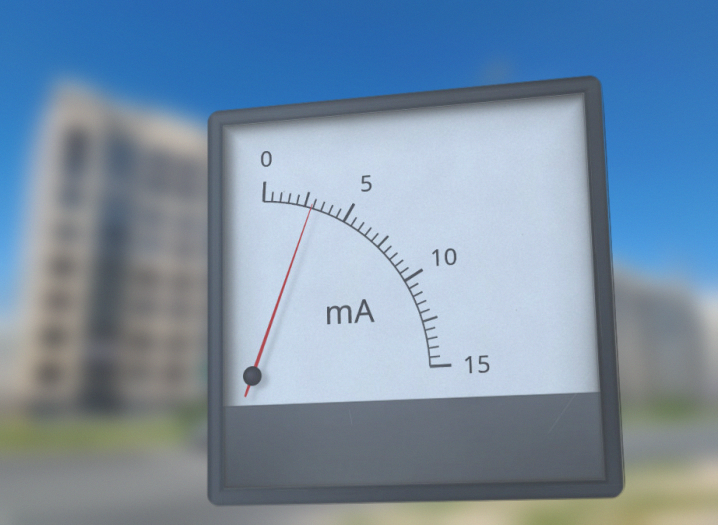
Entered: 3 mA
